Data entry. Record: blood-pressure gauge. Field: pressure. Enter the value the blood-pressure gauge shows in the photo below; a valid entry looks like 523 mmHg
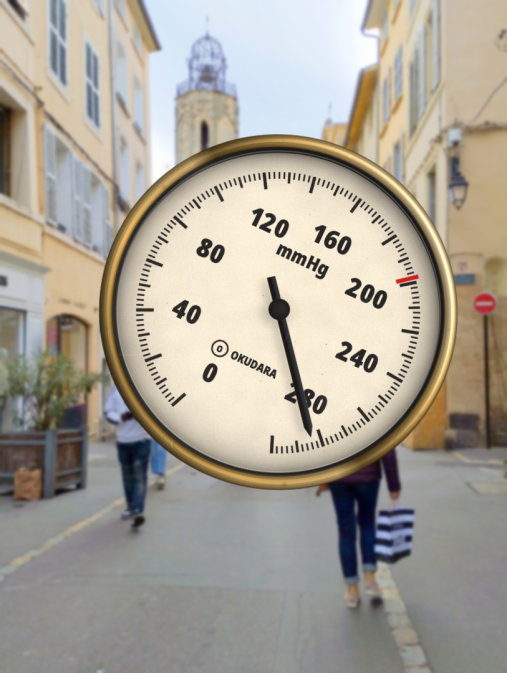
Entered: 284 mmHg
